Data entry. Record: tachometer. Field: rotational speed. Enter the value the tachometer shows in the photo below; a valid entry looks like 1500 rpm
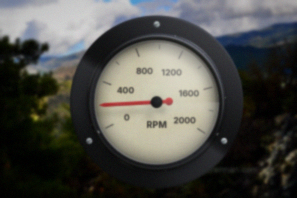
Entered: 200 rpm
